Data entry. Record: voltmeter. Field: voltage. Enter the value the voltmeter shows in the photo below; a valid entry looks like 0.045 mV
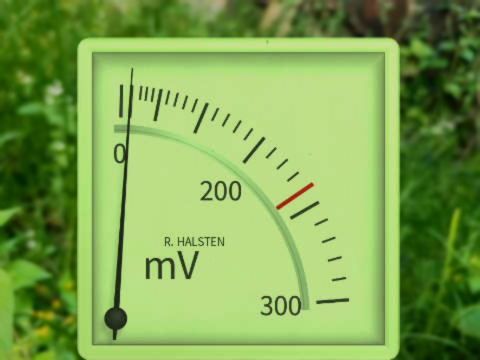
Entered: 50 mV
